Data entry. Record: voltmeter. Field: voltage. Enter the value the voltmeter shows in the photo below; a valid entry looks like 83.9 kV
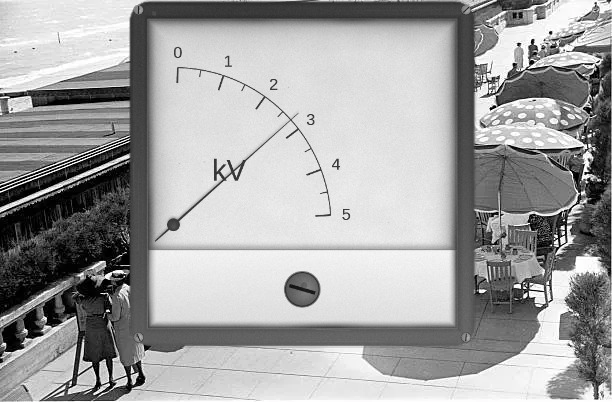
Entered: 2.75 kV
